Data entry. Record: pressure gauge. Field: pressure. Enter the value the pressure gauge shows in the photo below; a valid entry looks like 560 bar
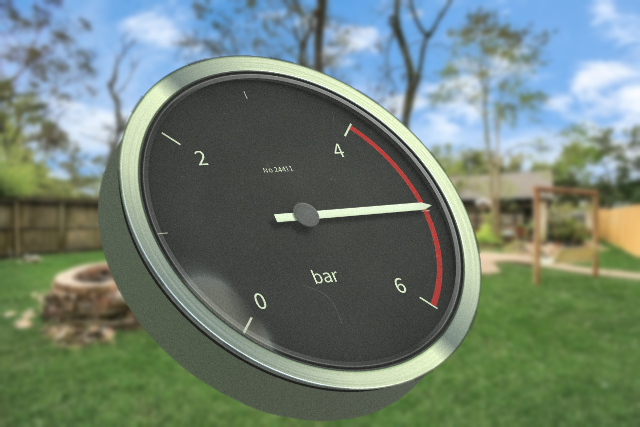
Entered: 5 bar
